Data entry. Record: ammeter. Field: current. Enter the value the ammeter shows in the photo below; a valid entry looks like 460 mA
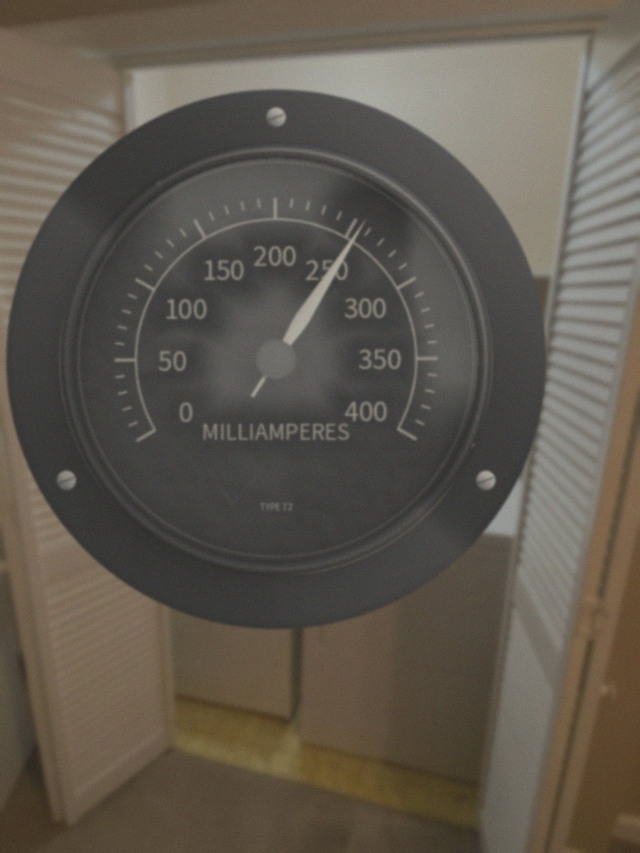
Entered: 255 mA
